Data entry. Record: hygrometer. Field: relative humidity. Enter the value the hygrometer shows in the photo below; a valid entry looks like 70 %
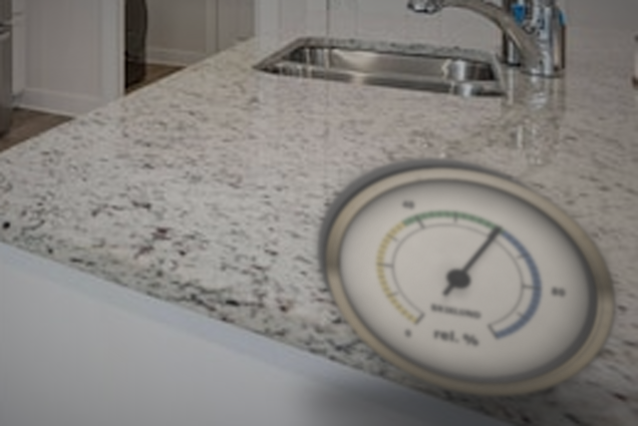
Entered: 60 %
